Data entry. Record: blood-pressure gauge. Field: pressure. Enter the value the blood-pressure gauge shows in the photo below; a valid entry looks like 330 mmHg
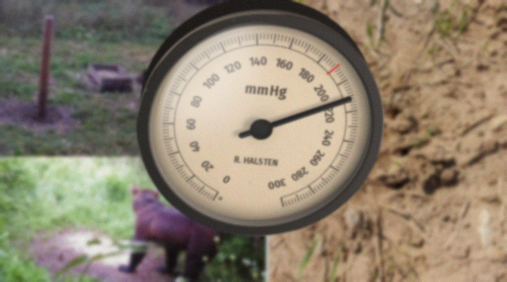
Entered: 210 mmHg
